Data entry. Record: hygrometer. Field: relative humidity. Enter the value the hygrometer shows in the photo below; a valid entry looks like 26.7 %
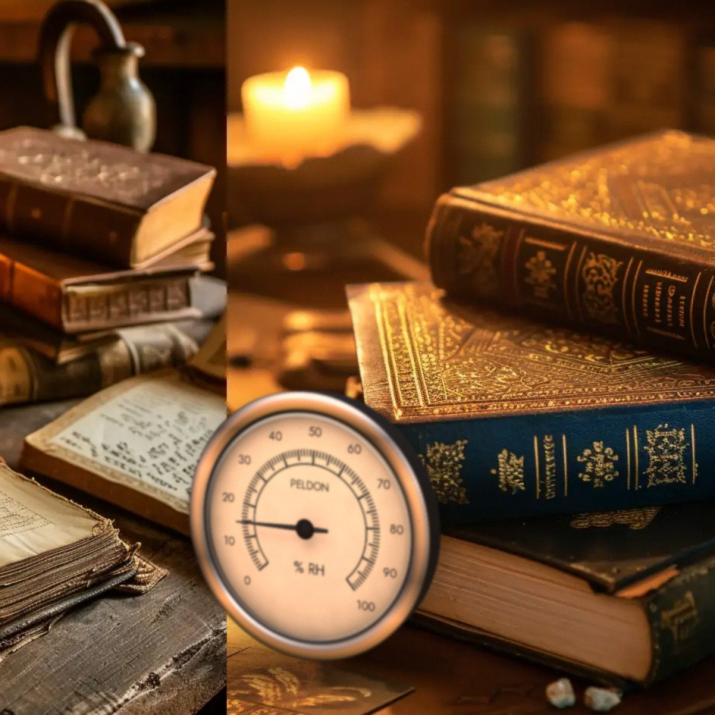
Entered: 15 %
